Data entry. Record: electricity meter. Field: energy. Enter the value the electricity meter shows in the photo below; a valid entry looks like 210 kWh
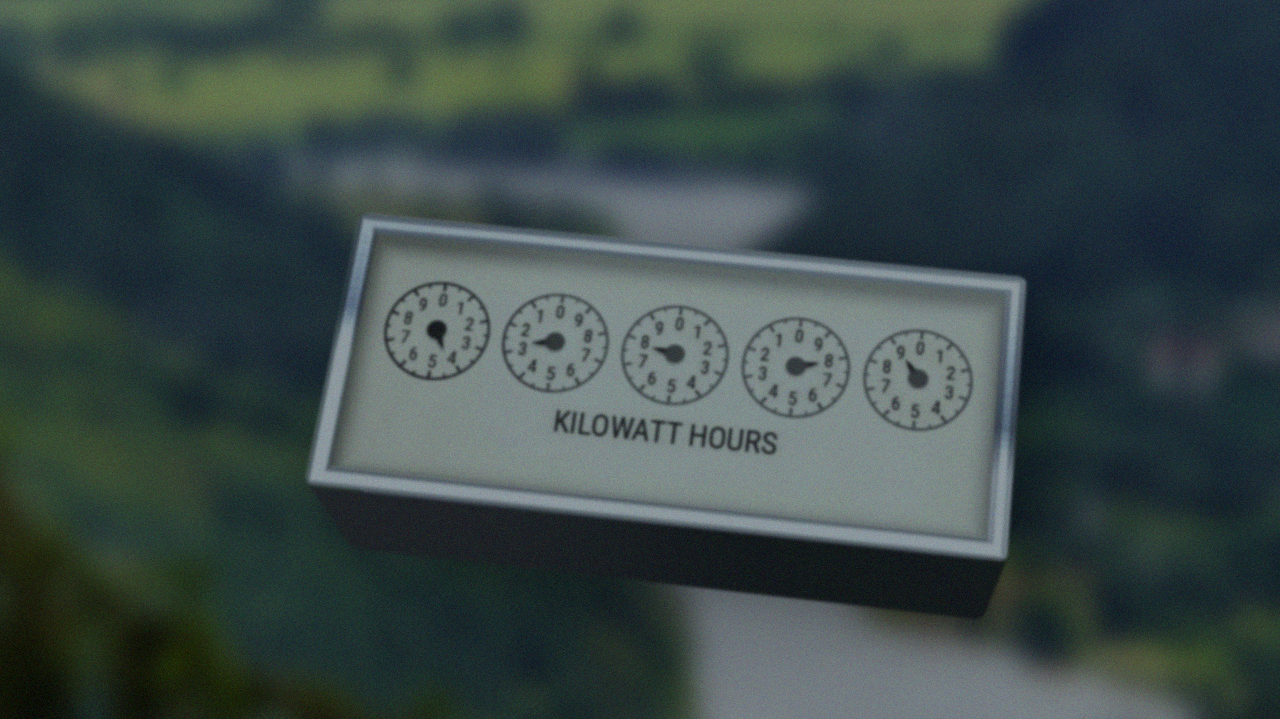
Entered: 42779 kWh
